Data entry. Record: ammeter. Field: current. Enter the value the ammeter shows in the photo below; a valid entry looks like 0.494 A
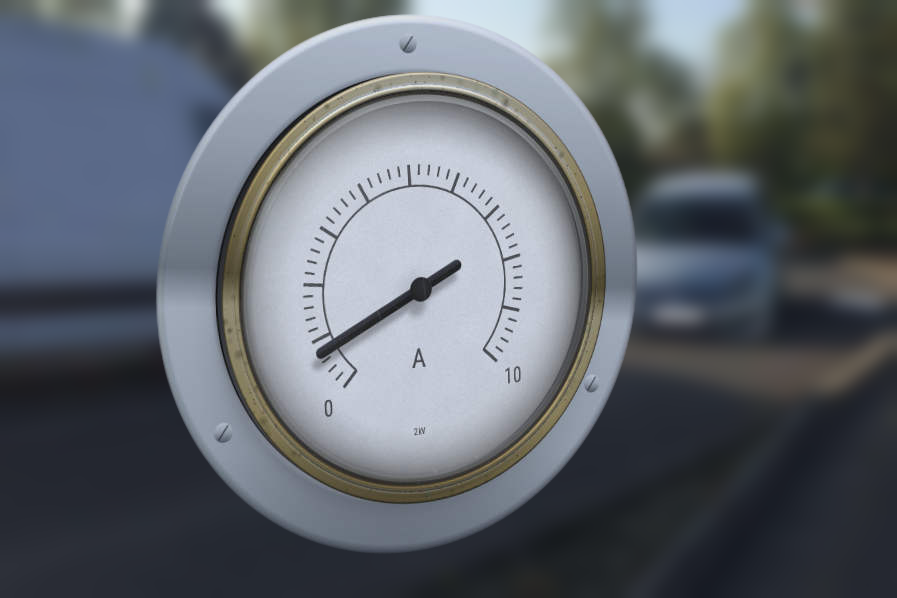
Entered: 0.8 A
